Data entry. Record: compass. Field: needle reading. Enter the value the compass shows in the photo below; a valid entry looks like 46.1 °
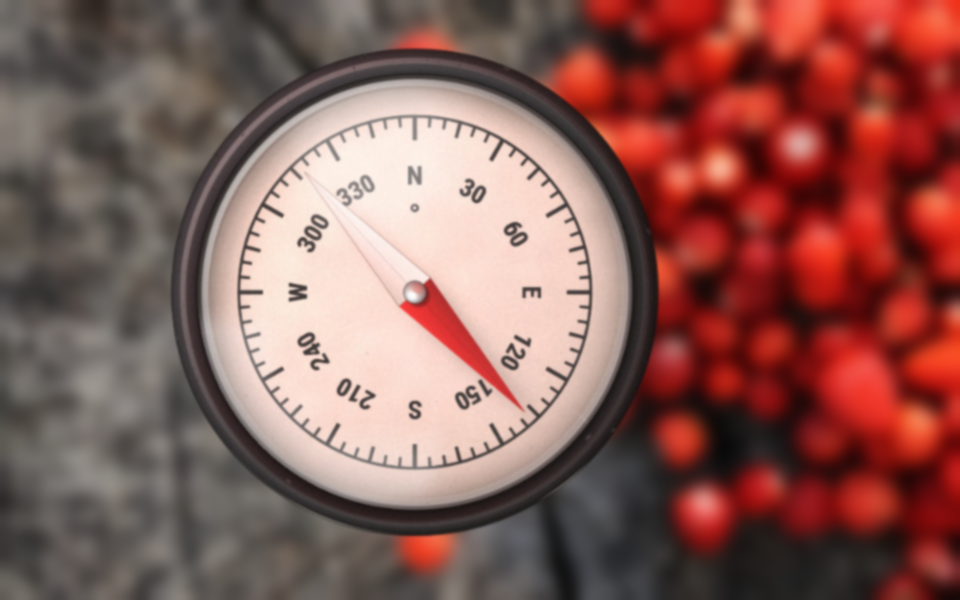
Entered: 137.5 °
